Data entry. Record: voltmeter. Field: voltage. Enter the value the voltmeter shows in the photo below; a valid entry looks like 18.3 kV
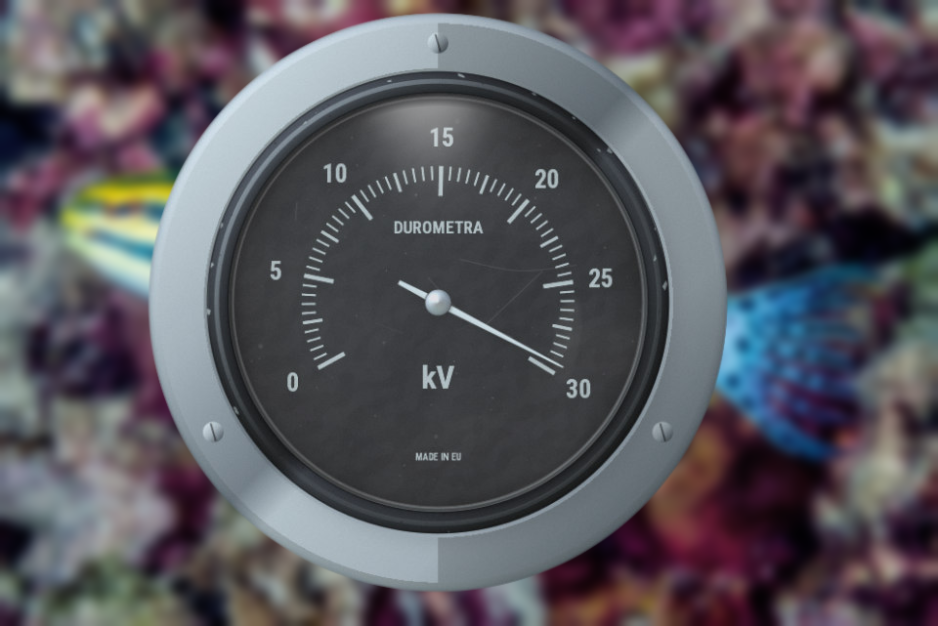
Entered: 29.5 kV
